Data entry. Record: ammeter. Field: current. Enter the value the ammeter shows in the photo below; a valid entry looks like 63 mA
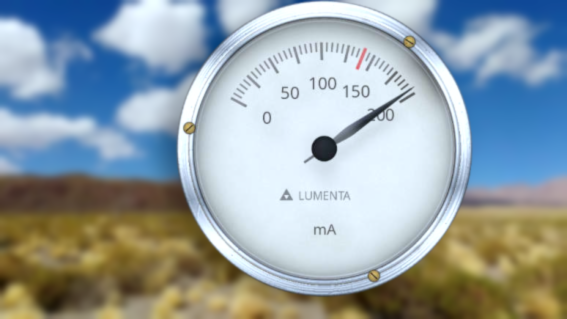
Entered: 195 mA
